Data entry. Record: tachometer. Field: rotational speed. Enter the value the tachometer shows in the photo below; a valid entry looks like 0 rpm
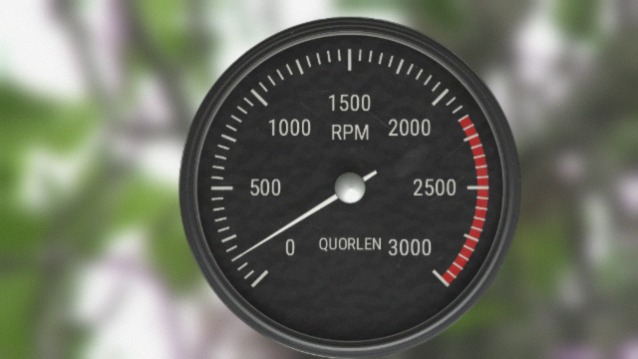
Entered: 150 rpm
